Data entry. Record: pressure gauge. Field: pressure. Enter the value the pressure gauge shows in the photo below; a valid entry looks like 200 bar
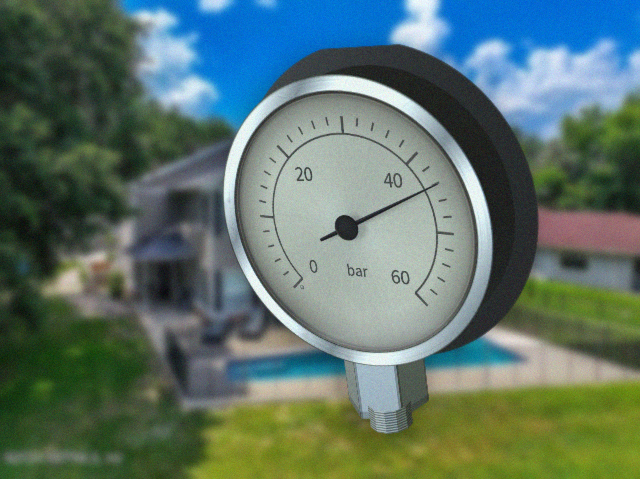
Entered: 44 bar
